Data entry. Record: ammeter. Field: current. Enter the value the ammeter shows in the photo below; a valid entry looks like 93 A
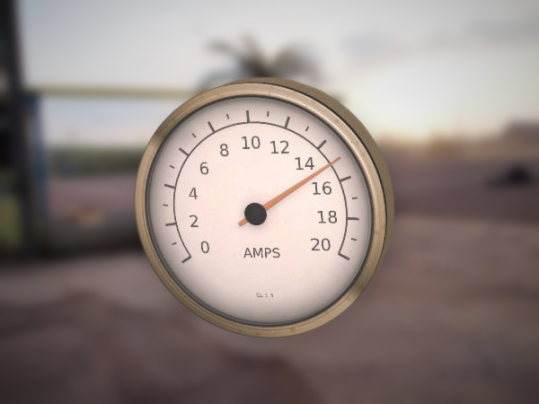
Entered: 15 A
